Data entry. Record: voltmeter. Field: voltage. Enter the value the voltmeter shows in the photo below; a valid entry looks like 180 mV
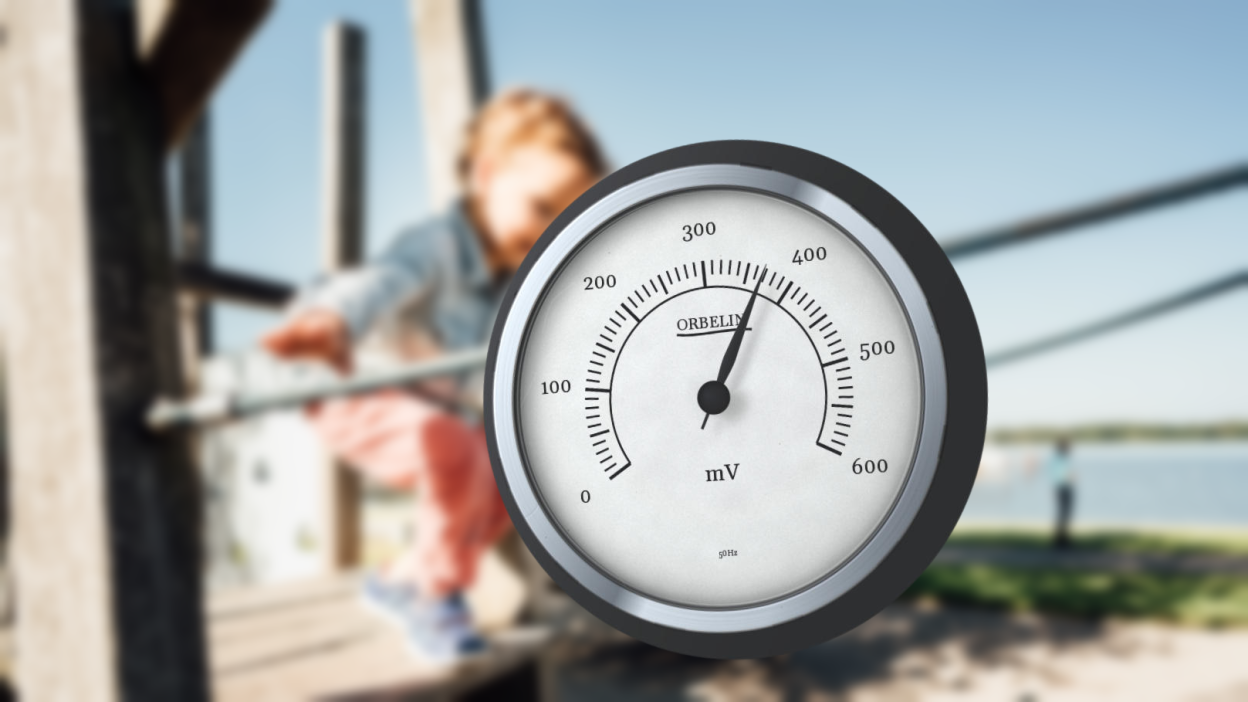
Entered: 370 mV
